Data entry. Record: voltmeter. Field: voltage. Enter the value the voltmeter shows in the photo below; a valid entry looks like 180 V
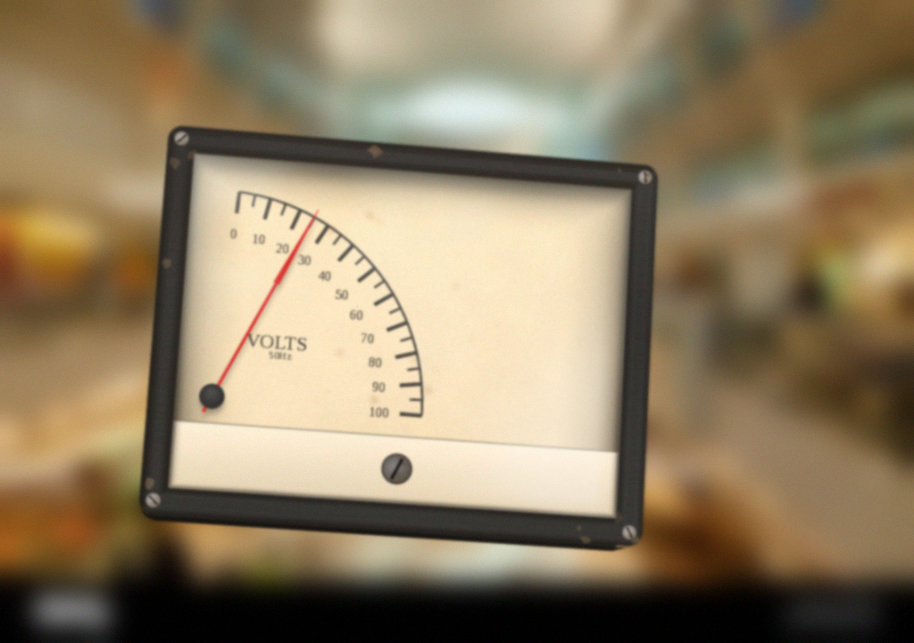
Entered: 25 V
